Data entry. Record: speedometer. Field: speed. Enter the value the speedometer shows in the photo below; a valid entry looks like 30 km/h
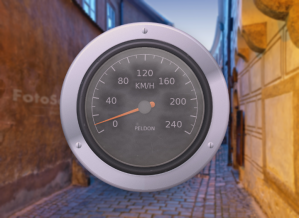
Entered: 10 km/h
